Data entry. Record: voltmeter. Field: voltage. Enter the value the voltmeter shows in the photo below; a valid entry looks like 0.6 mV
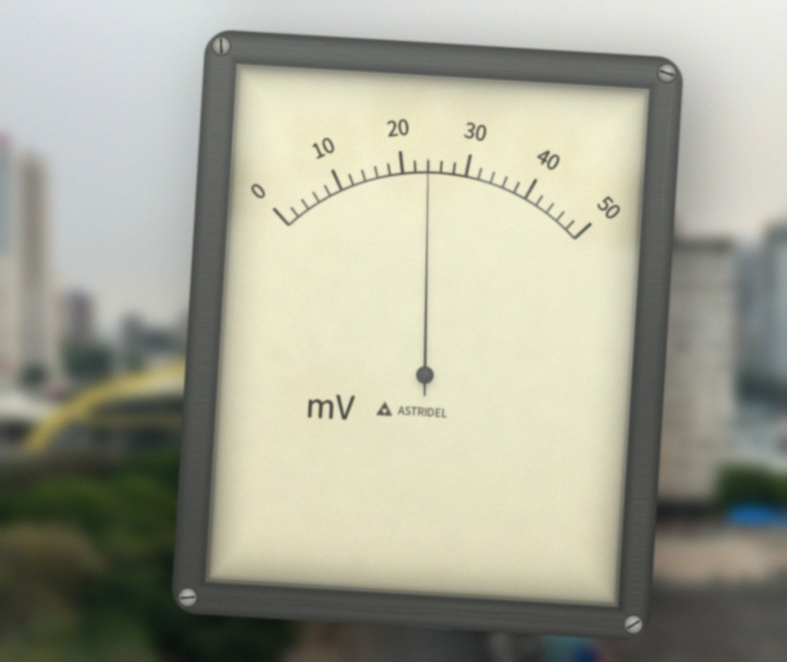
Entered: 24 mV
